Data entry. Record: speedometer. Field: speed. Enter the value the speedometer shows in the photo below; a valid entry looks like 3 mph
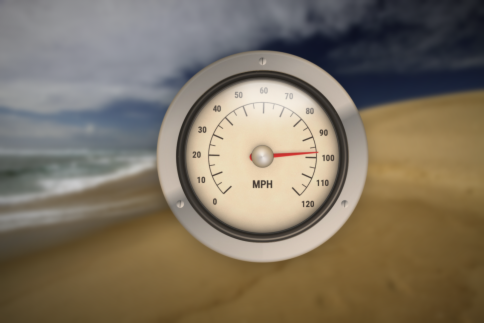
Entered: 97.5 mph
